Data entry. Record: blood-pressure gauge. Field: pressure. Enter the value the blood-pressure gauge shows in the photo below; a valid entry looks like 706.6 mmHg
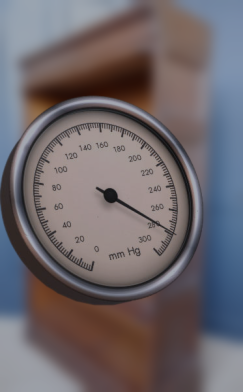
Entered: 280 mmHg
